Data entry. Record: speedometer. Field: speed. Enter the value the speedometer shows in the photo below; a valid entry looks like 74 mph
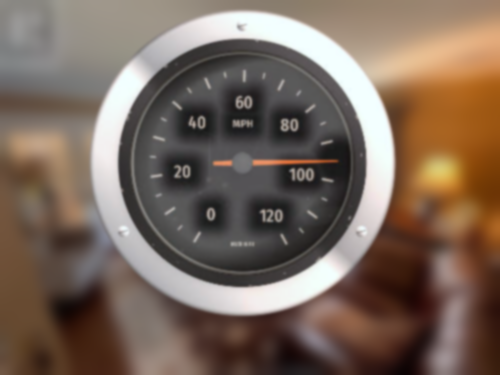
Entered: 95 mph
